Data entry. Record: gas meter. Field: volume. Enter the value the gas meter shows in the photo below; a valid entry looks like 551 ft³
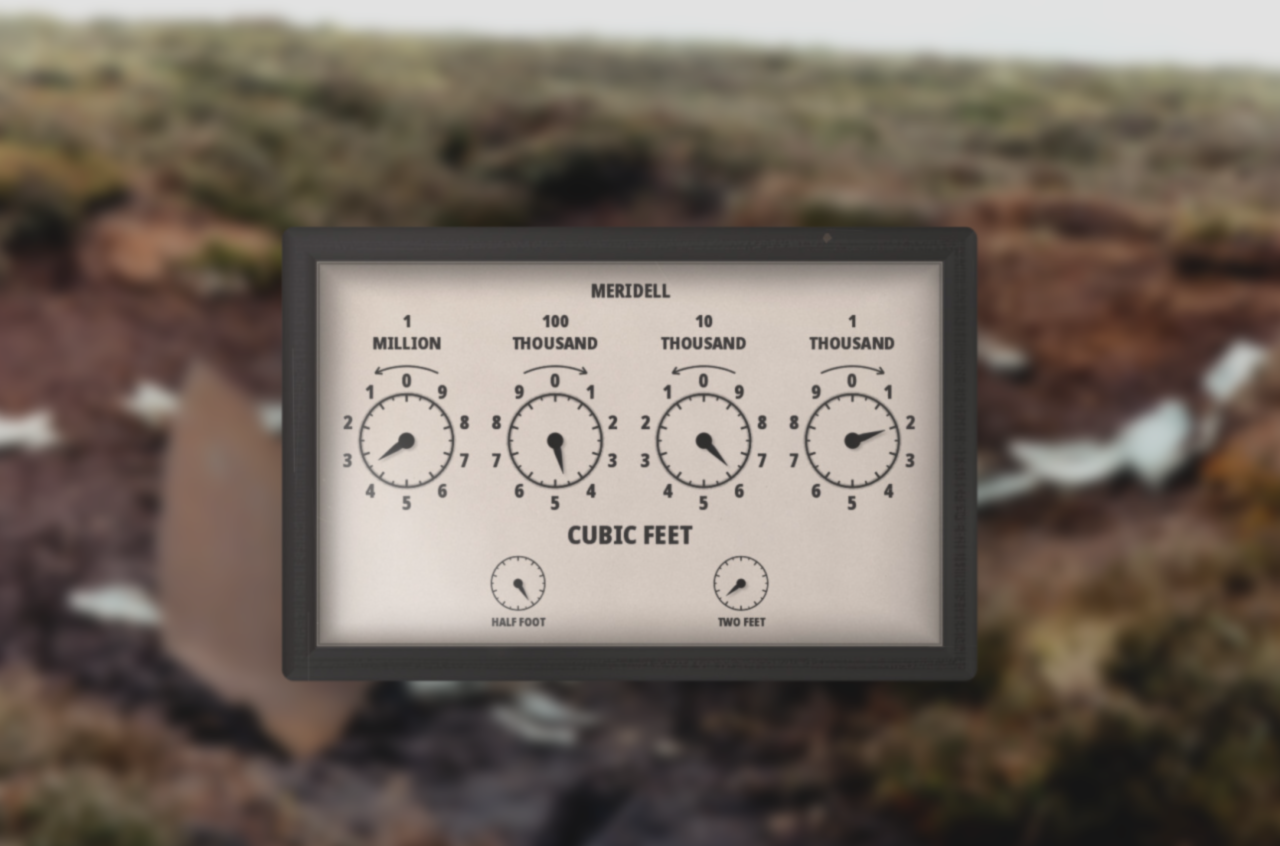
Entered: 346200 ft³
